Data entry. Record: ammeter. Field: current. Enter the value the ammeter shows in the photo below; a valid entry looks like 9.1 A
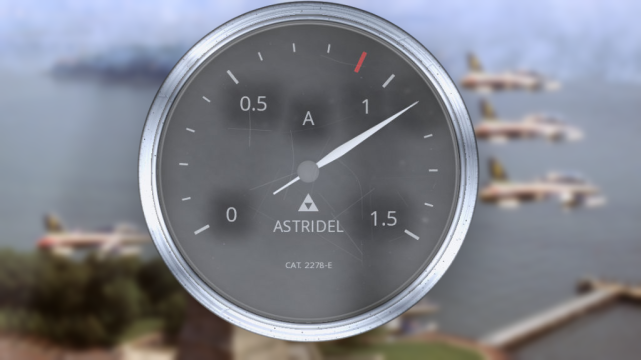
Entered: 1.1 A
